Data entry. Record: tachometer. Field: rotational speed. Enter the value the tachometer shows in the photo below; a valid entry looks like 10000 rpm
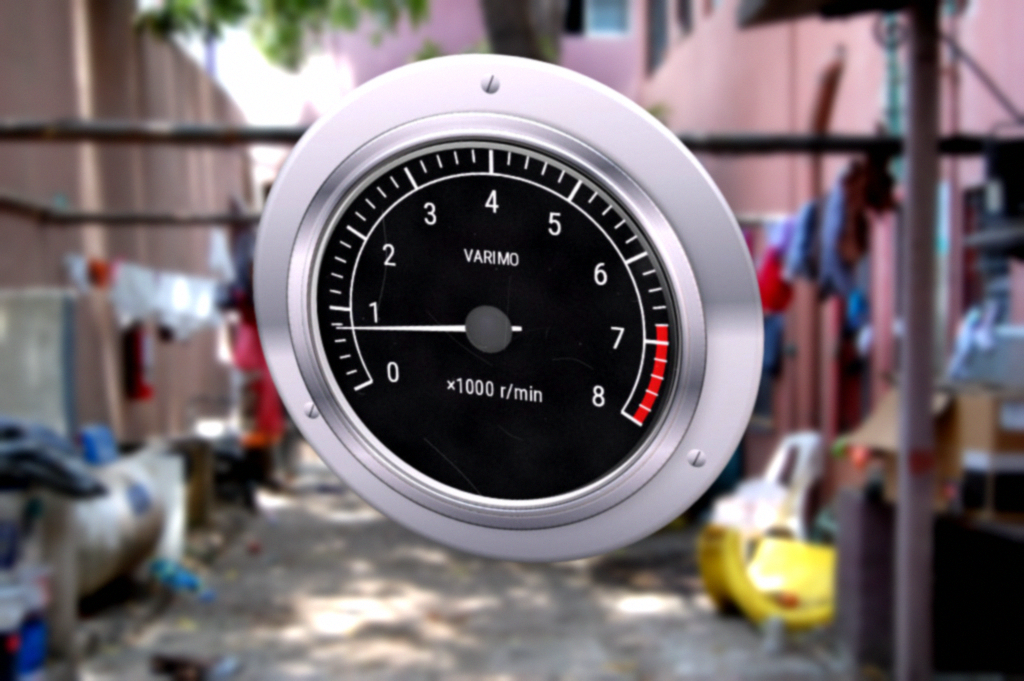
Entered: 800 rpm
